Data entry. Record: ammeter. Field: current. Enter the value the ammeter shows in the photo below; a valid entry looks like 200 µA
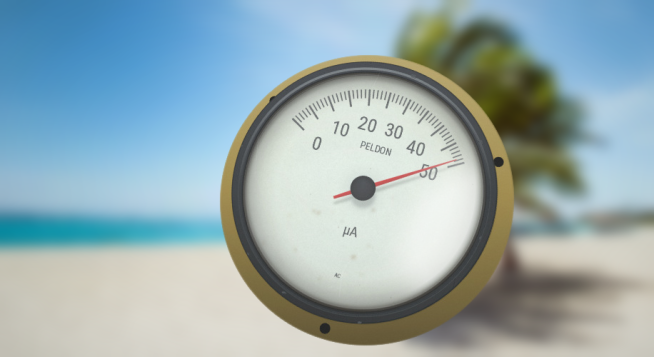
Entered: 49 µA
